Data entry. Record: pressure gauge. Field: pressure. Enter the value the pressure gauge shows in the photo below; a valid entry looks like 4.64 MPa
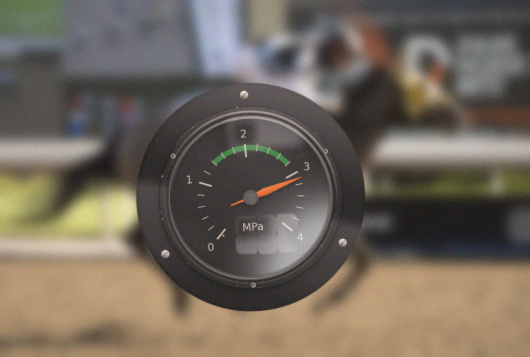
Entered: 3.1 MPa
